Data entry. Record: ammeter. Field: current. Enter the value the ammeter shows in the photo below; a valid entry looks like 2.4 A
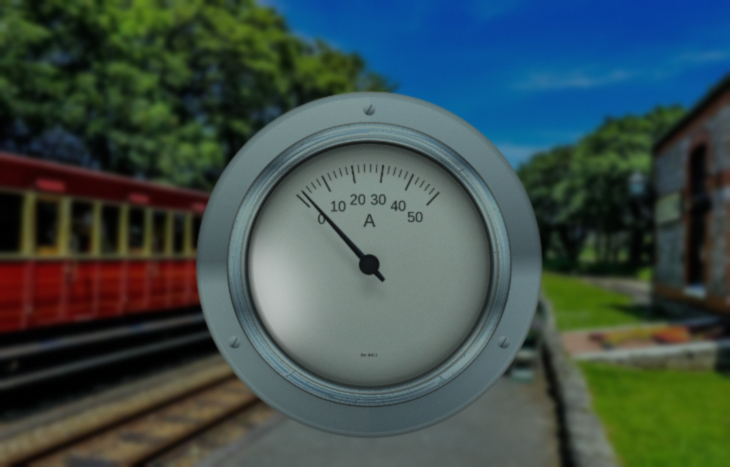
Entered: 2 A
